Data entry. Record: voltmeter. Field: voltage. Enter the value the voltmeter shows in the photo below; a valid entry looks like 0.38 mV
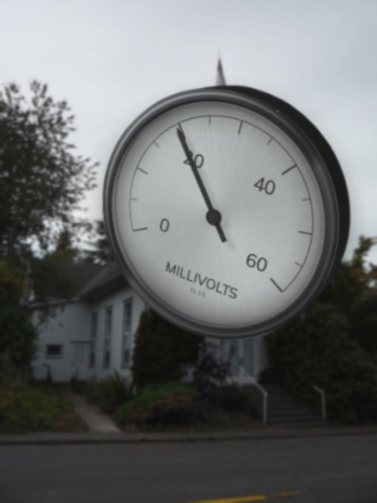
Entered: 20 mV
